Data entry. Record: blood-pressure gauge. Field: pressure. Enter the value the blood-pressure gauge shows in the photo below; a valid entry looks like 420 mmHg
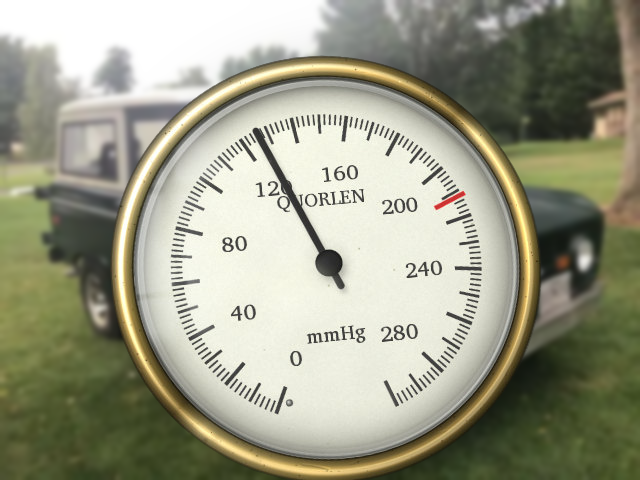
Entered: 126 mmHg
